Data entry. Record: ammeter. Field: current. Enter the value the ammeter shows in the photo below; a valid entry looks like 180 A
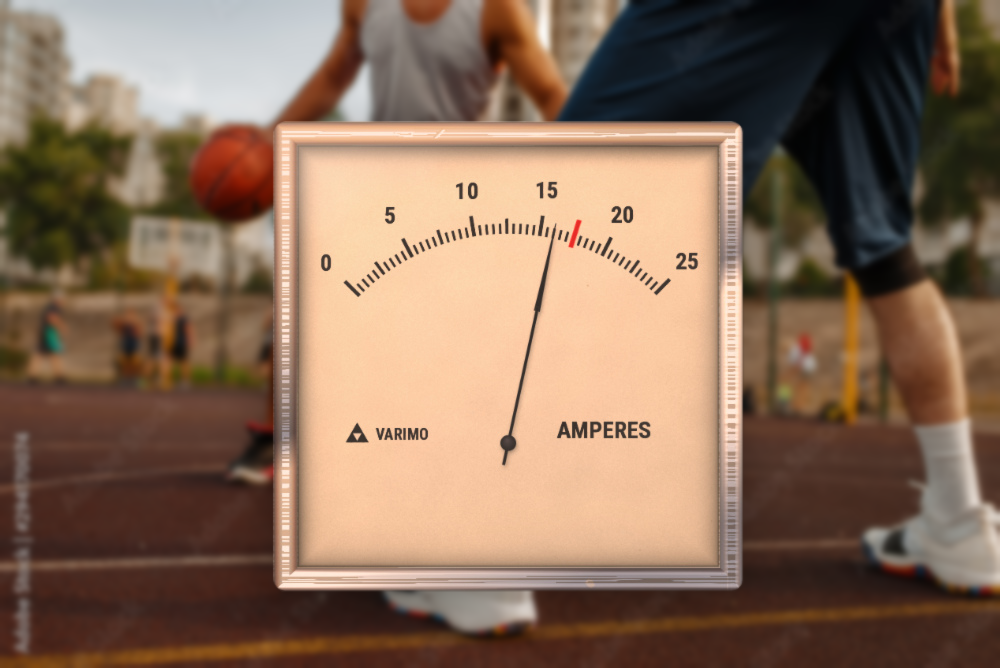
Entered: 16 A
